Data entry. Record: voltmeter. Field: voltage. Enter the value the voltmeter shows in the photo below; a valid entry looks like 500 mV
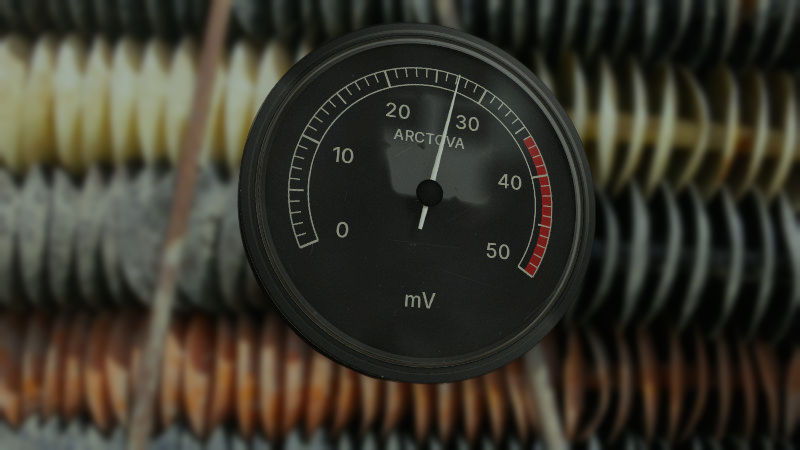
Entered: 27 mV
